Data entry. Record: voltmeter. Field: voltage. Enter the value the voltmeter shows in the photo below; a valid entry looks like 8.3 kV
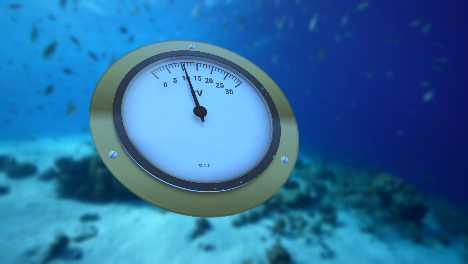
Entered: 10 kV
